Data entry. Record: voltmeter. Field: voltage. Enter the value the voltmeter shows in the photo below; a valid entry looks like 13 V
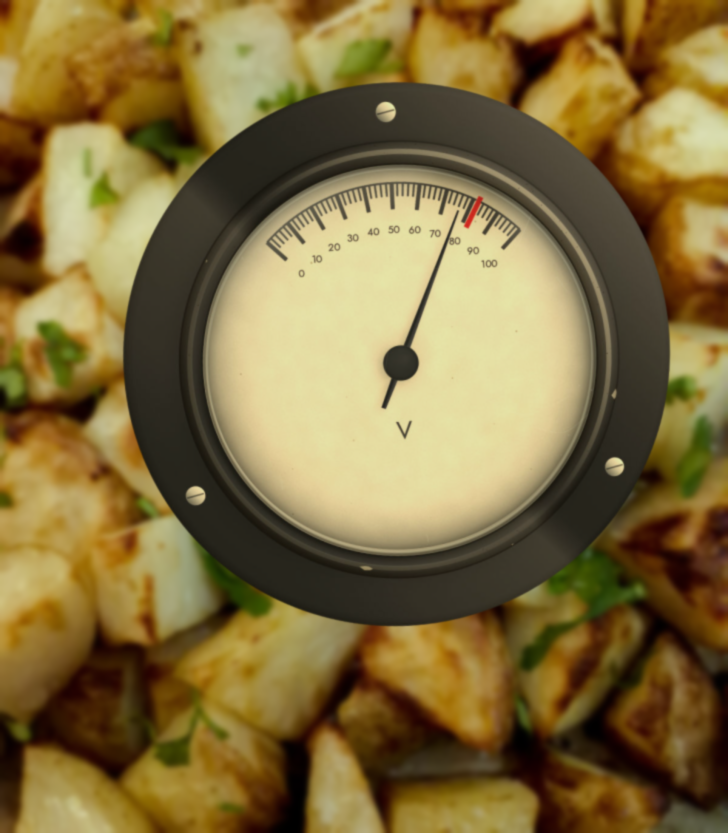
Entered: 76 V
